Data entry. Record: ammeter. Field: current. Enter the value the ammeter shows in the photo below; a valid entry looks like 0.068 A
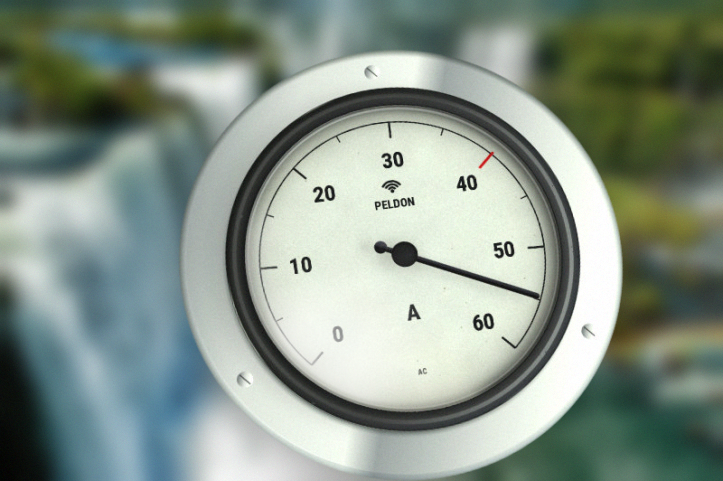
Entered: 55 A
